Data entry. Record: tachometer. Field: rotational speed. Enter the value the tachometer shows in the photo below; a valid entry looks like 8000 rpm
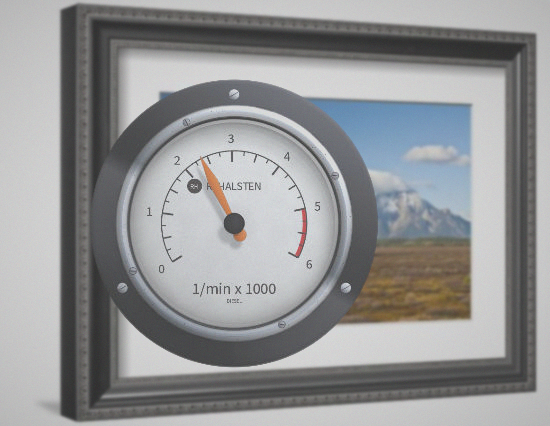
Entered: 2375 rpm
